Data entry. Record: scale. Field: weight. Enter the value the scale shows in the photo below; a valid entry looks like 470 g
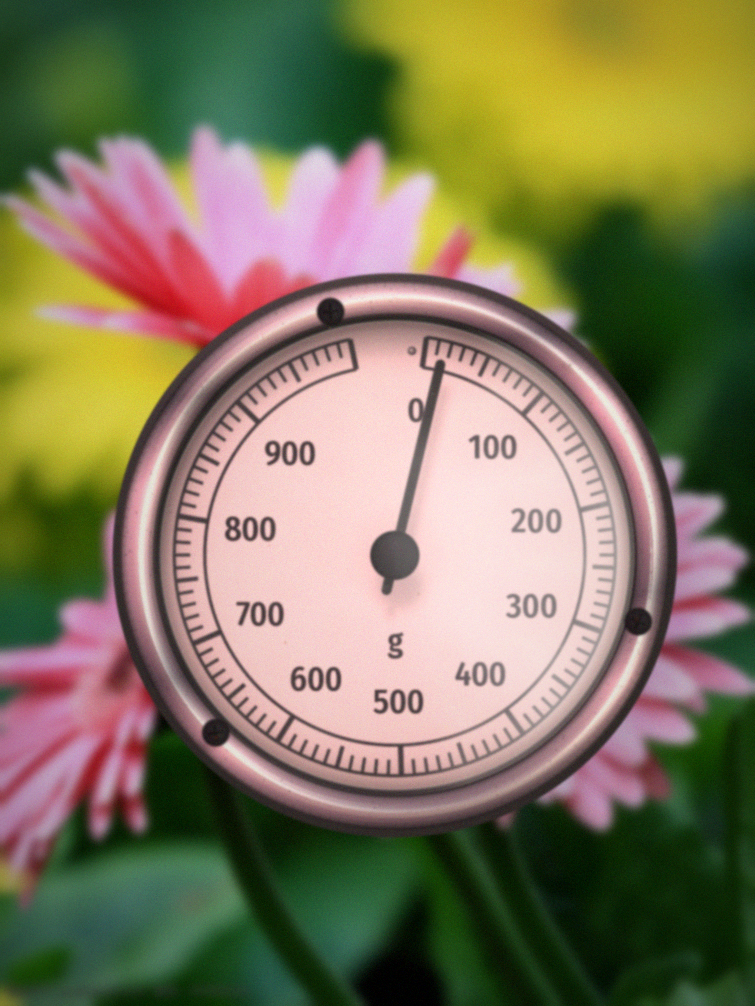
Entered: 15 g
